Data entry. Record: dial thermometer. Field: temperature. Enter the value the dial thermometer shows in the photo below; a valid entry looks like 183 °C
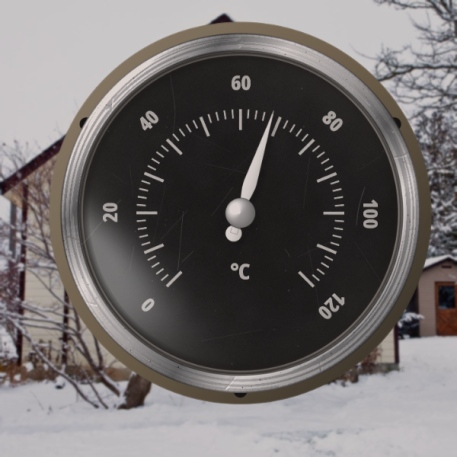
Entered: 68 °C
